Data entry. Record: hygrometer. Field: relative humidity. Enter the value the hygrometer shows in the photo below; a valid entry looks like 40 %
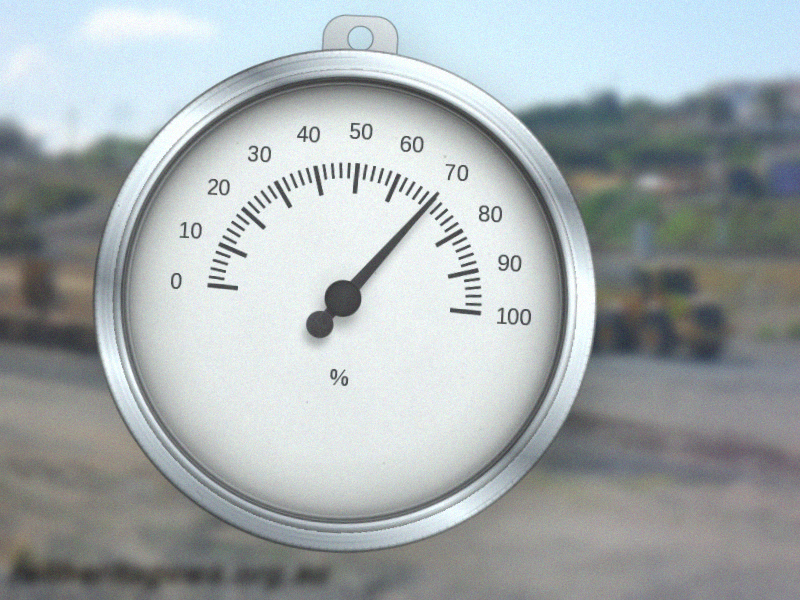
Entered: 70 %
